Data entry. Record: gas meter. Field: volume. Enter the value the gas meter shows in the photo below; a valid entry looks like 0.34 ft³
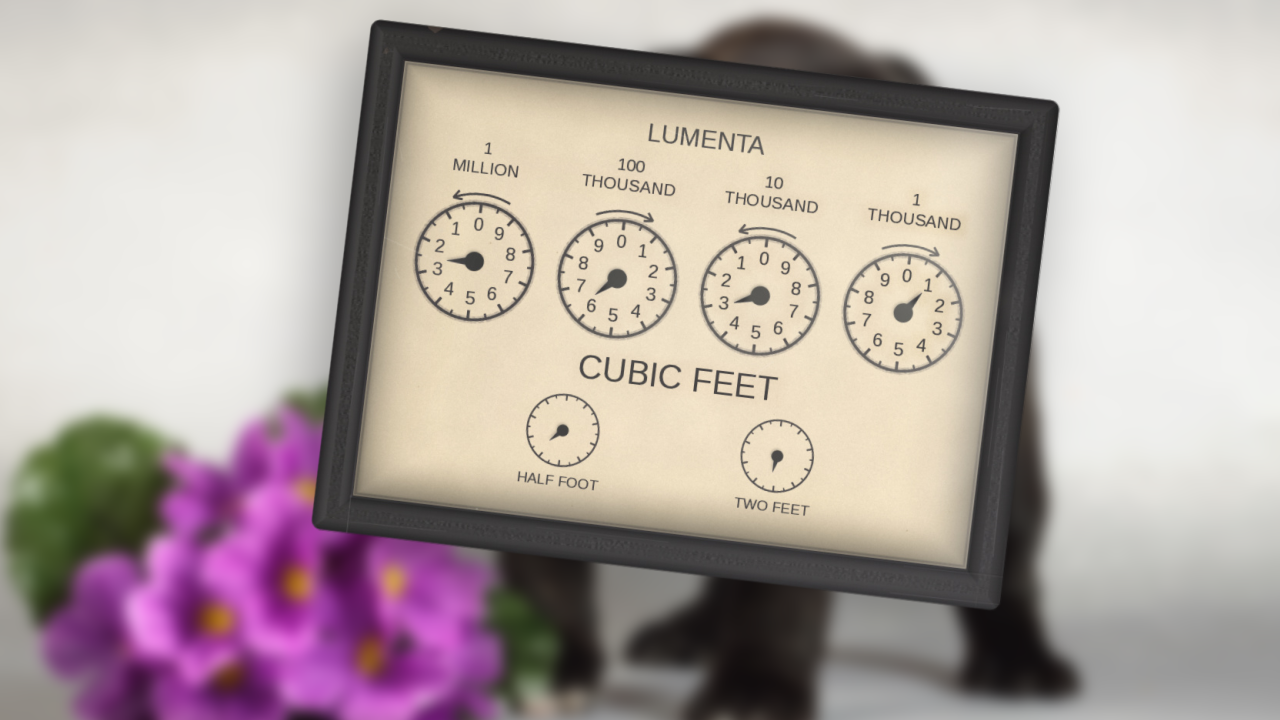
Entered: 263100 ft³
